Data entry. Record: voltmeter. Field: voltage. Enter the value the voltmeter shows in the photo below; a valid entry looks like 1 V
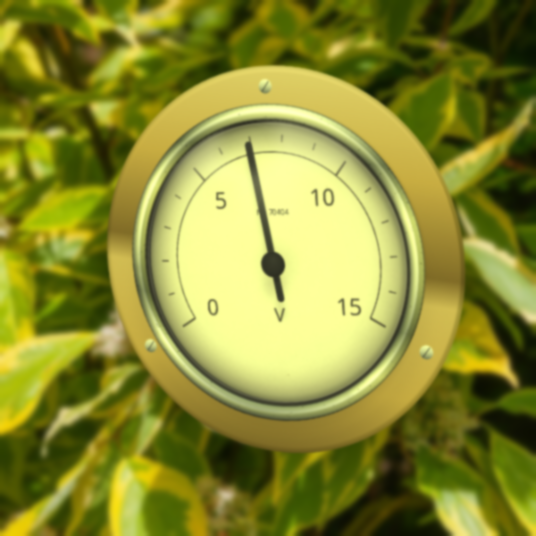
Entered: 7 V
